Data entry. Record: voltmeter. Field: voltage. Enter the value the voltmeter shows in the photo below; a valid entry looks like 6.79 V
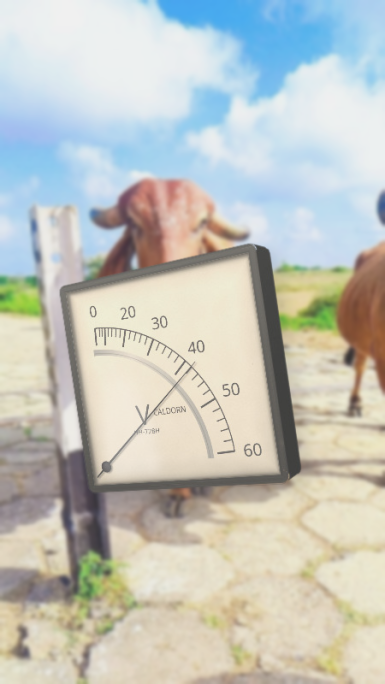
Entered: 42 V
